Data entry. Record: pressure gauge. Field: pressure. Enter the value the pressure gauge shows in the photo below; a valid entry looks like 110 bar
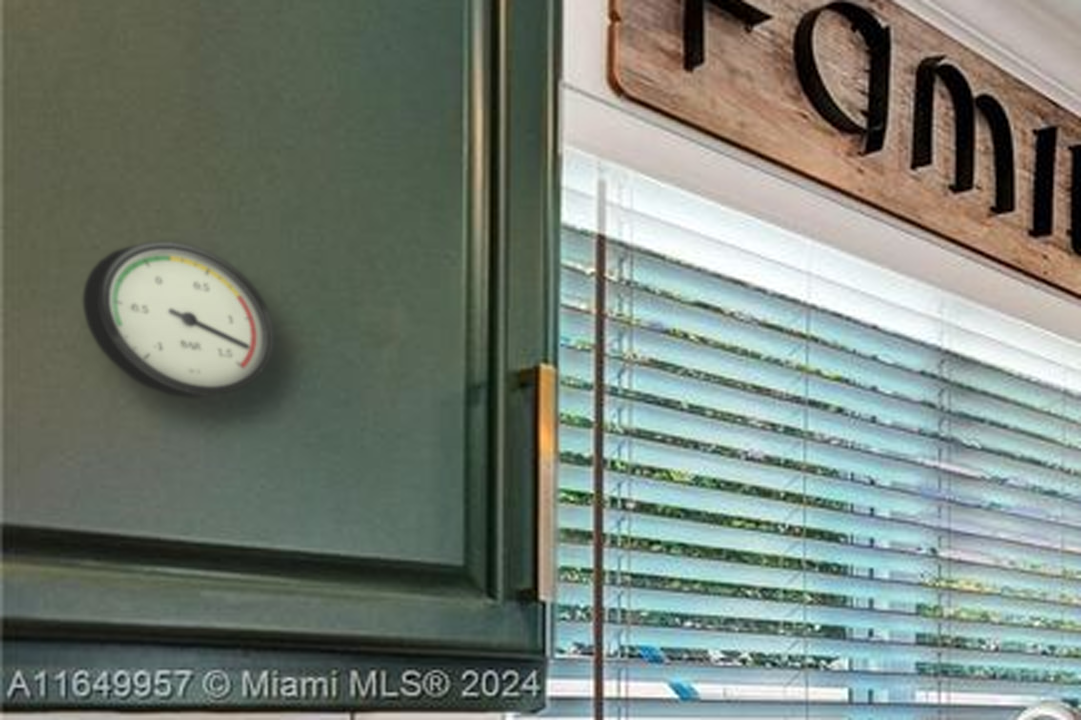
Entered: 1.3 bar
